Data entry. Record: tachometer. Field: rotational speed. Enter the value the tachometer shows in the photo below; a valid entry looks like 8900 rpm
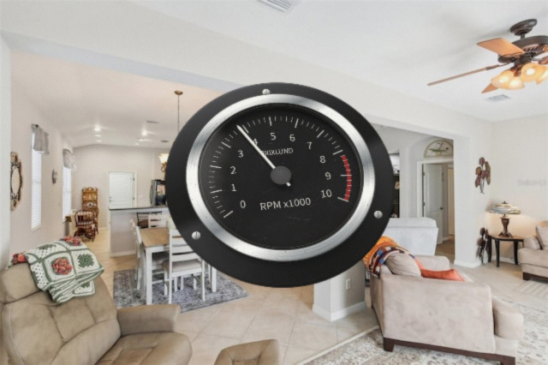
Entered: 3800 rpm
